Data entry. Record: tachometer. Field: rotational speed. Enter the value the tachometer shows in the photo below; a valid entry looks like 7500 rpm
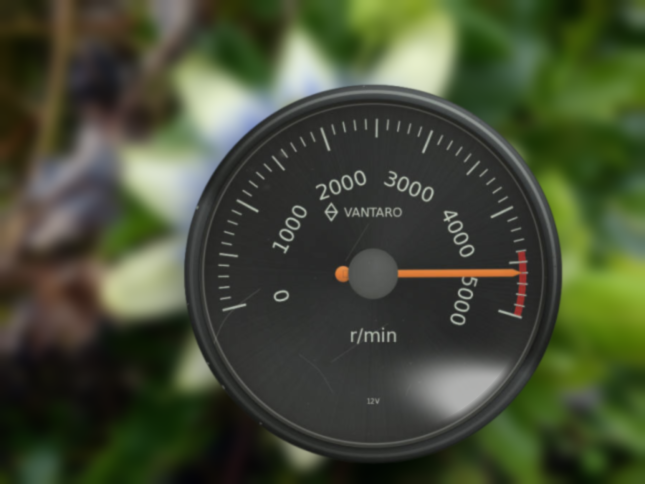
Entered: 4600 rpm
